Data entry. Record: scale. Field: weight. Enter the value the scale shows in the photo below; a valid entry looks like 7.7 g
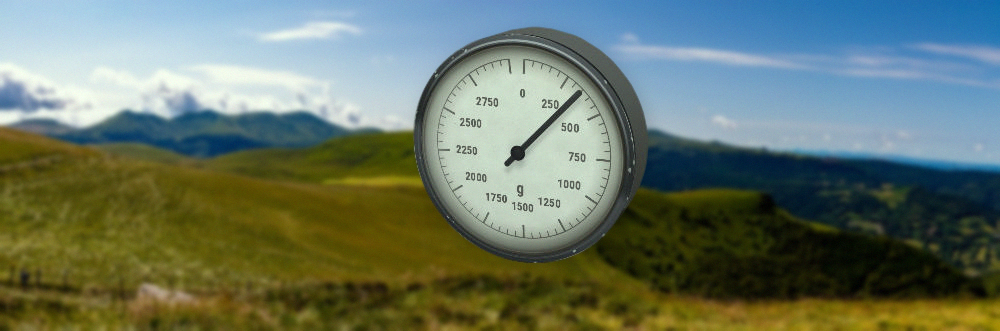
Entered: 350 g
